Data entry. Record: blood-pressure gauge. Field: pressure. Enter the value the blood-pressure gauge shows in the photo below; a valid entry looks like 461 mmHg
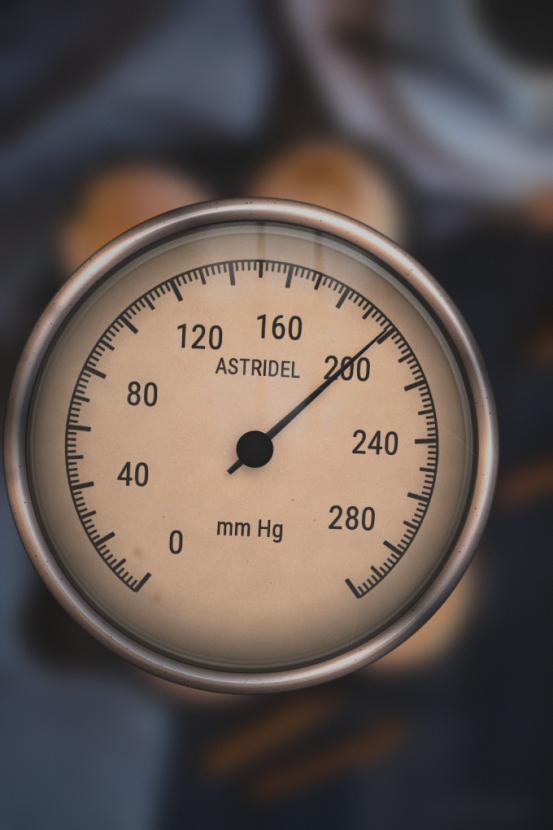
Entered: 198 mmHg
